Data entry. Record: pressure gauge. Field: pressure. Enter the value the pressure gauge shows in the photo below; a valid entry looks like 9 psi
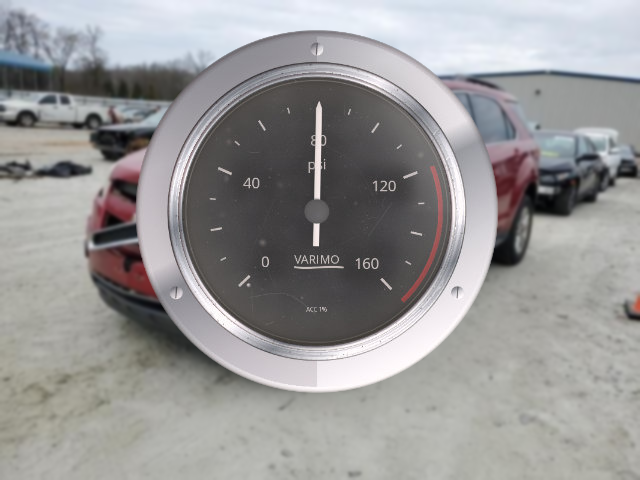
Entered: 80 psi
